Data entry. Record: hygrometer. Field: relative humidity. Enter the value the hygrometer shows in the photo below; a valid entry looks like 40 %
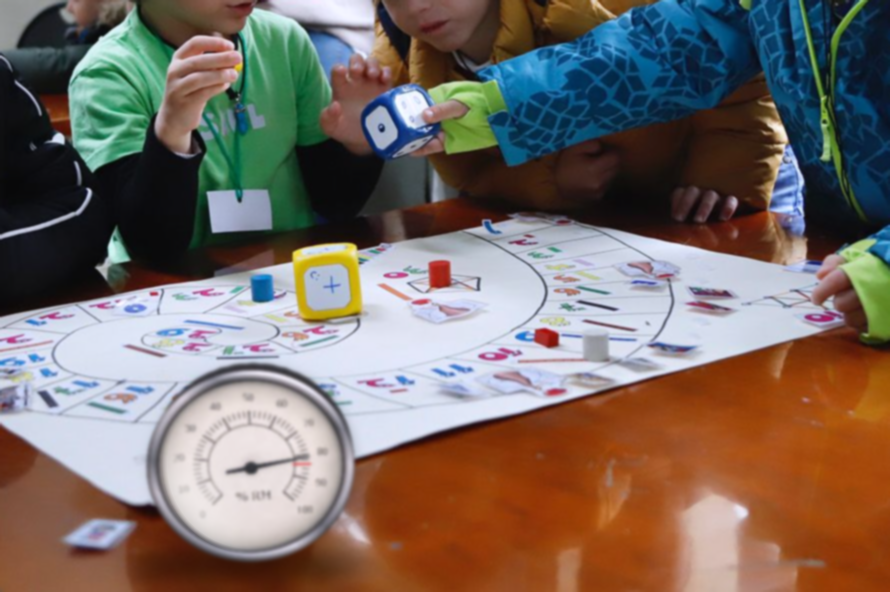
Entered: 80 %
